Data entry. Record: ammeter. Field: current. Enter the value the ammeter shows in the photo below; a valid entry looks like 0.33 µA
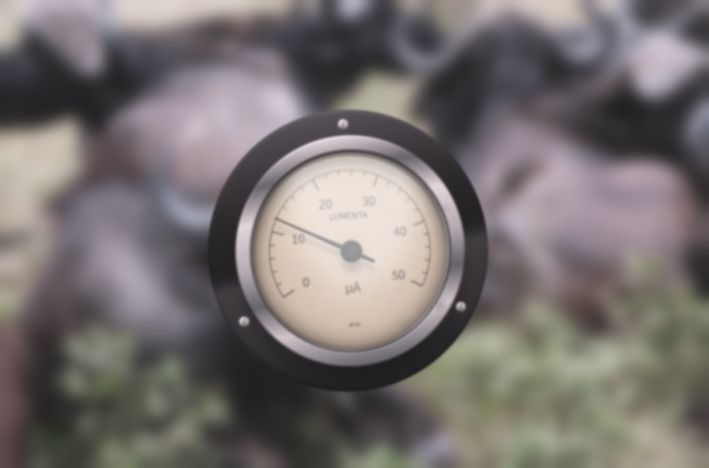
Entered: 12 µA
